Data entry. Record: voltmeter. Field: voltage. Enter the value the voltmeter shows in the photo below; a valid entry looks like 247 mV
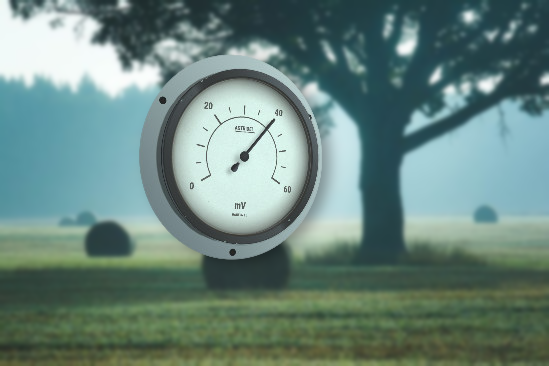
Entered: 40 mV
